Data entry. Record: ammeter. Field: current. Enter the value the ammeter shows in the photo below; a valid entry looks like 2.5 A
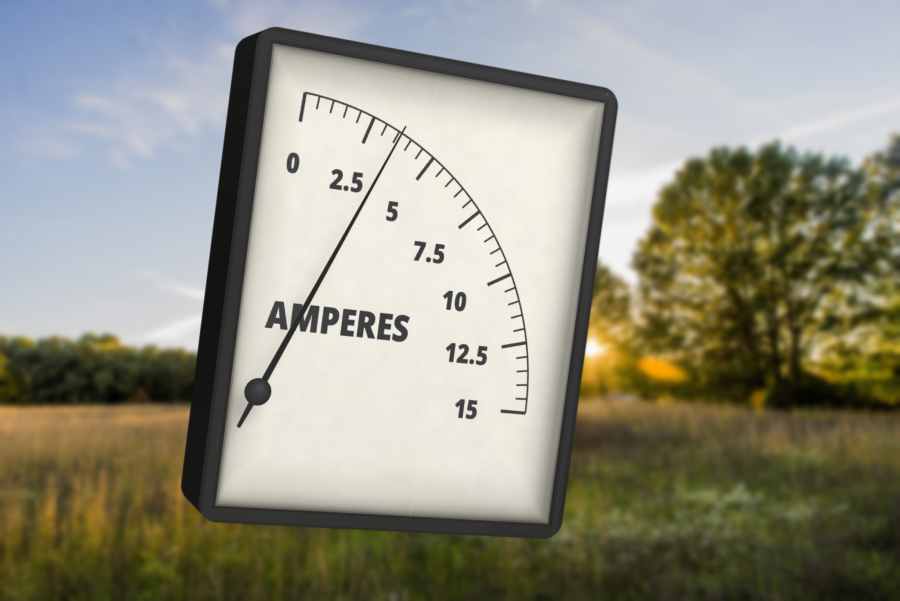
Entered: 3.5 A
